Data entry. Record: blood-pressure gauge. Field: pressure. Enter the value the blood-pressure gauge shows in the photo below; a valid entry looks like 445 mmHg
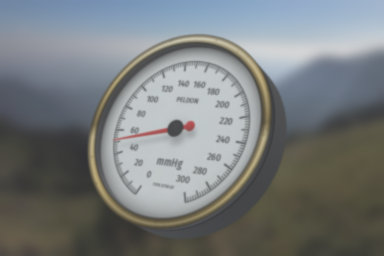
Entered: 50 mmHg
